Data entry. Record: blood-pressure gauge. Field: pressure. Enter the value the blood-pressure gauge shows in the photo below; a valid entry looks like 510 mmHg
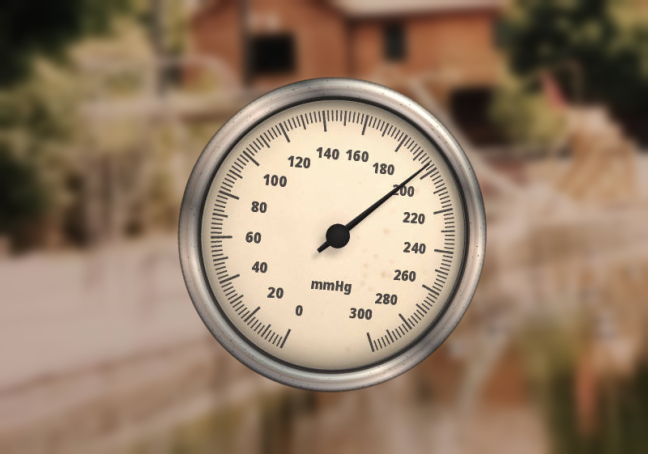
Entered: 196 mmHg
